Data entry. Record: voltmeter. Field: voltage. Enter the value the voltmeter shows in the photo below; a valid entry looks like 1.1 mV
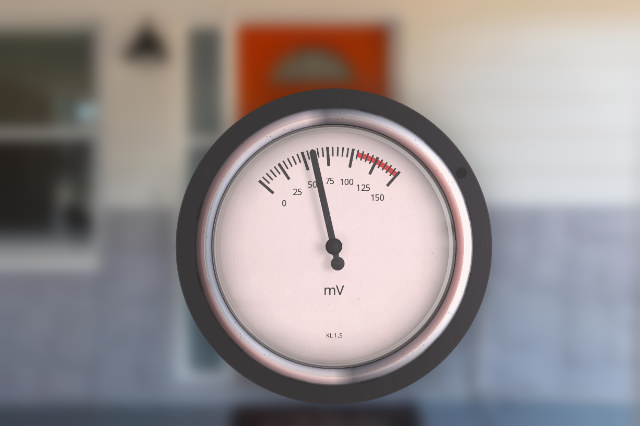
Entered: 60 mV
